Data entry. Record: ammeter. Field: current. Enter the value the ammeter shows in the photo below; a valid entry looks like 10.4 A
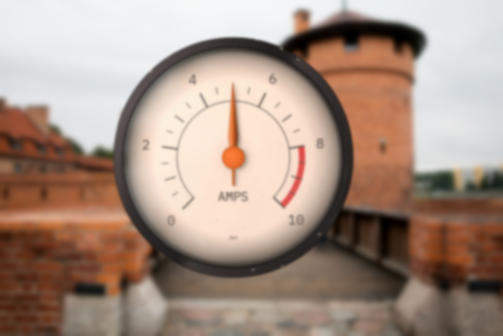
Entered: 5 A
